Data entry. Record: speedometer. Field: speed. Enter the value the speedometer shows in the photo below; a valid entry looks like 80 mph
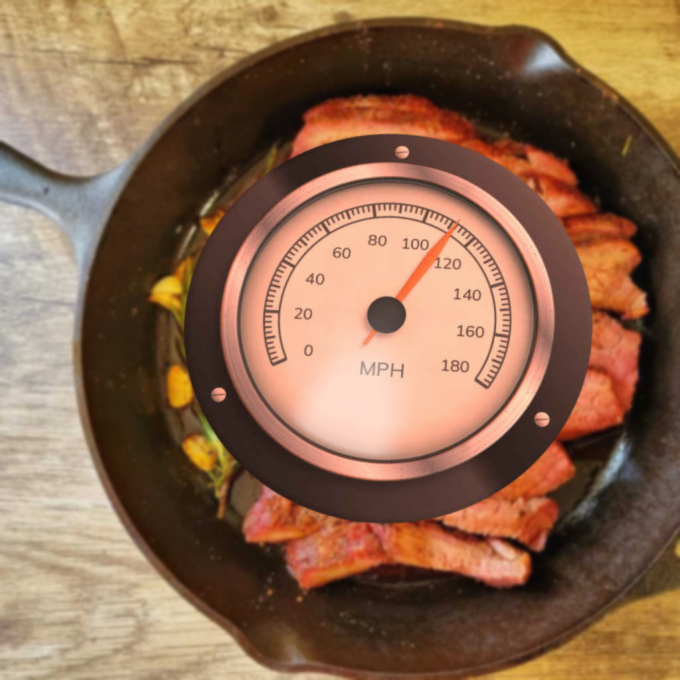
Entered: 112 mph
